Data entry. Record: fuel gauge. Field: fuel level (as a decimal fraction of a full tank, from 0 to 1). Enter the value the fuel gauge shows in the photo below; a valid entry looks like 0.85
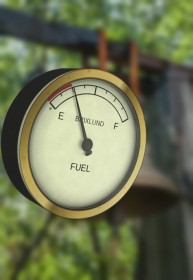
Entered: 0.25
